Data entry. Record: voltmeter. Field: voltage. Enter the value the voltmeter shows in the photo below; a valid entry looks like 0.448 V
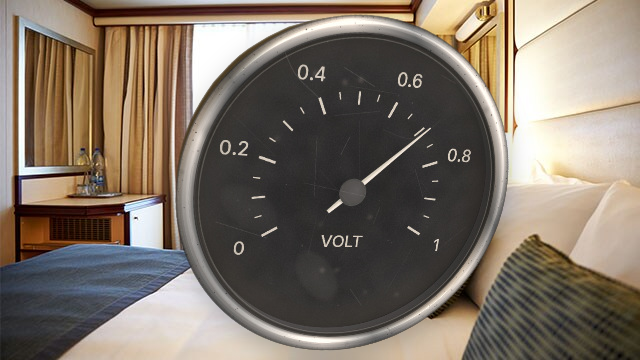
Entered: 0.7 V
